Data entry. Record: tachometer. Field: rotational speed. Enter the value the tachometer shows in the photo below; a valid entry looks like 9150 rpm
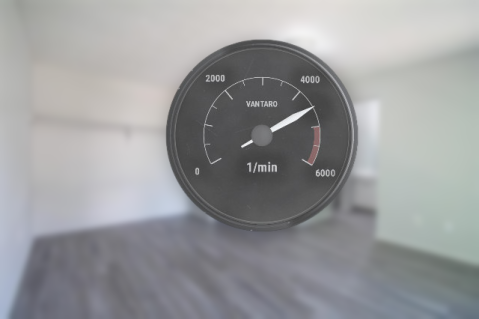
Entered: 4500 rpm
